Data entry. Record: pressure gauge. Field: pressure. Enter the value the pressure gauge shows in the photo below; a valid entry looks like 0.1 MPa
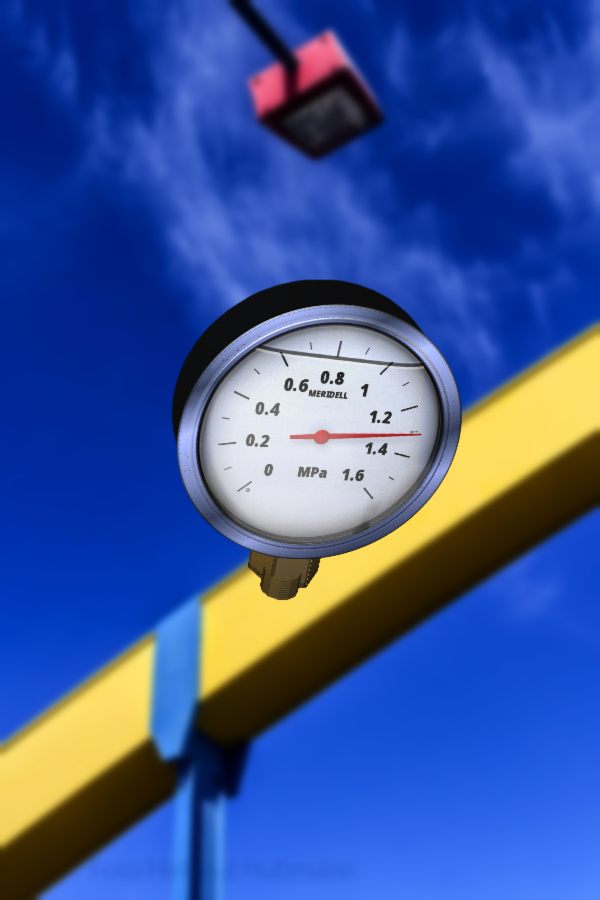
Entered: 1.3 MPa
